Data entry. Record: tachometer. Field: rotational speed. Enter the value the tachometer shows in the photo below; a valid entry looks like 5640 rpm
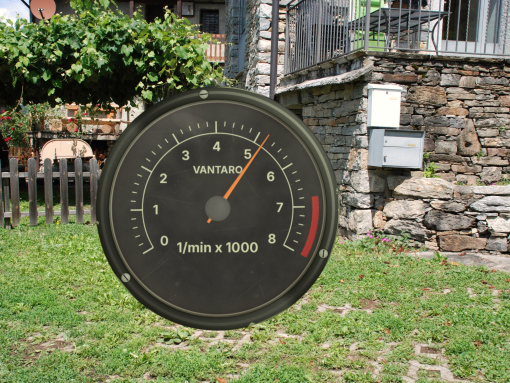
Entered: 5200 rpm
